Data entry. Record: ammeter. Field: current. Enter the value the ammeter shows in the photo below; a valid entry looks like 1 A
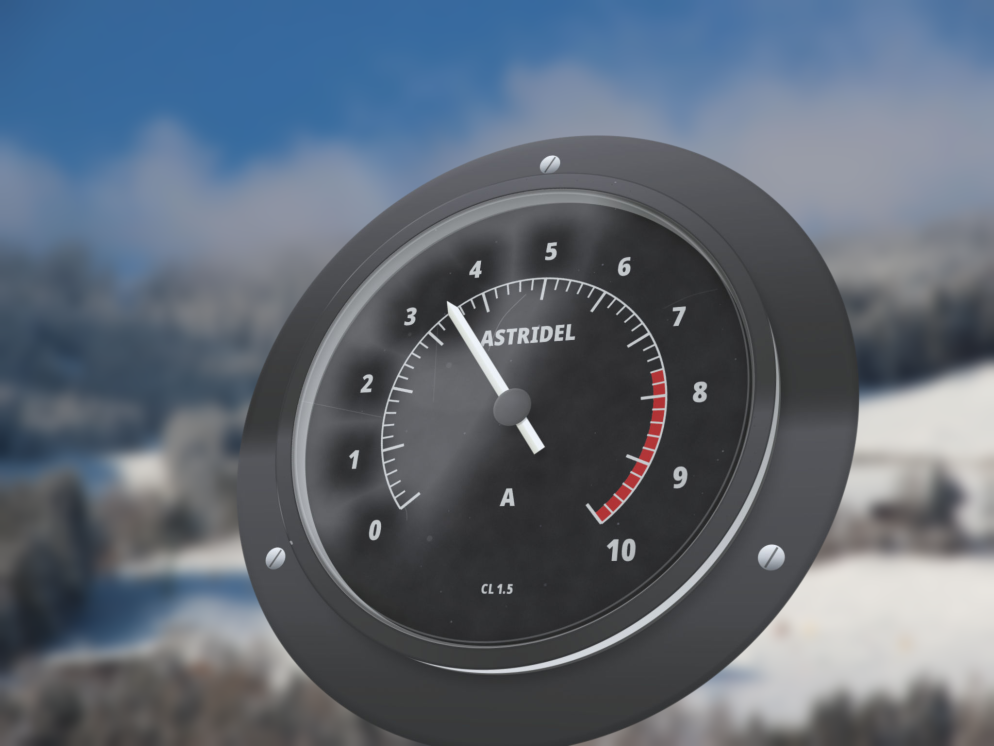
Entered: 3.5 A
